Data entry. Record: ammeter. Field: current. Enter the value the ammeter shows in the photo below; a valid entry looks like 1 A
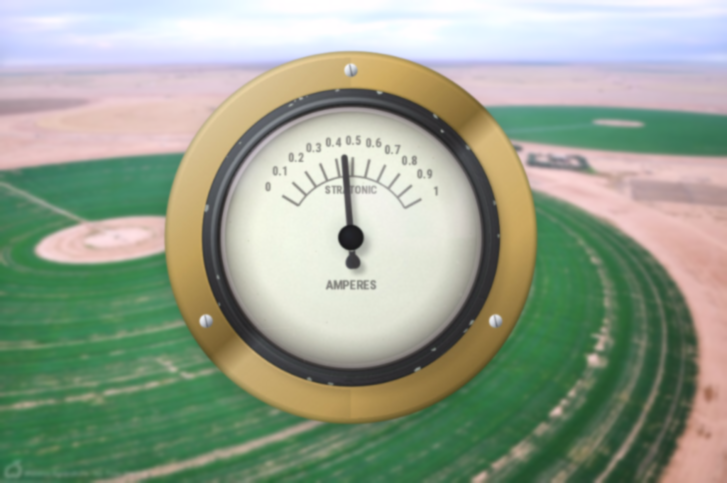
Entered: 0.45 A
